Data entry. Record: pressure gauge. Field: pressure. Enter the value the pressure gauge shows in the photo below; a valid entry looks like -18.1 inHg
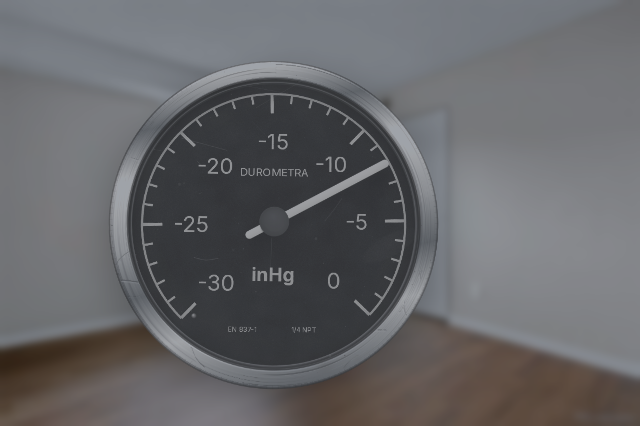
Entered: -8 inHg
